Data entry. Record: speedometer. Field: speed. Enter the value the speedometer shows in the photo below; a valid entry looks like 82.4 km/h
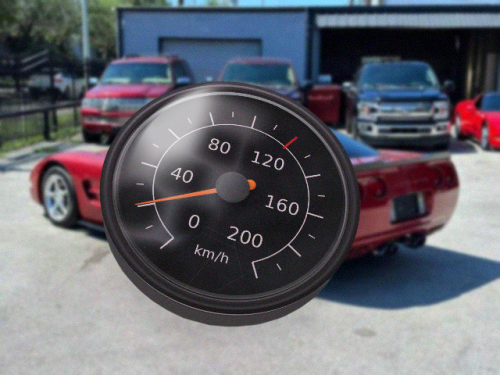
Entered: 20 km/h
